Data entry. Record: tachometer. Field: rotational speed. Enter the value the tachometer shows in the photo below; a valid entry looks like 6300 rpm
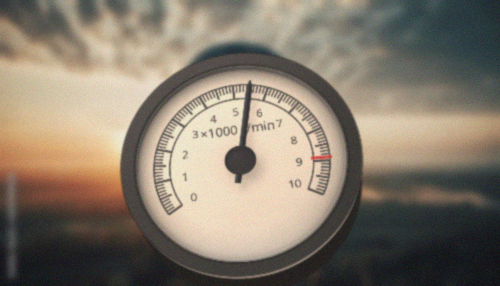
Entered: 5500 rpm
